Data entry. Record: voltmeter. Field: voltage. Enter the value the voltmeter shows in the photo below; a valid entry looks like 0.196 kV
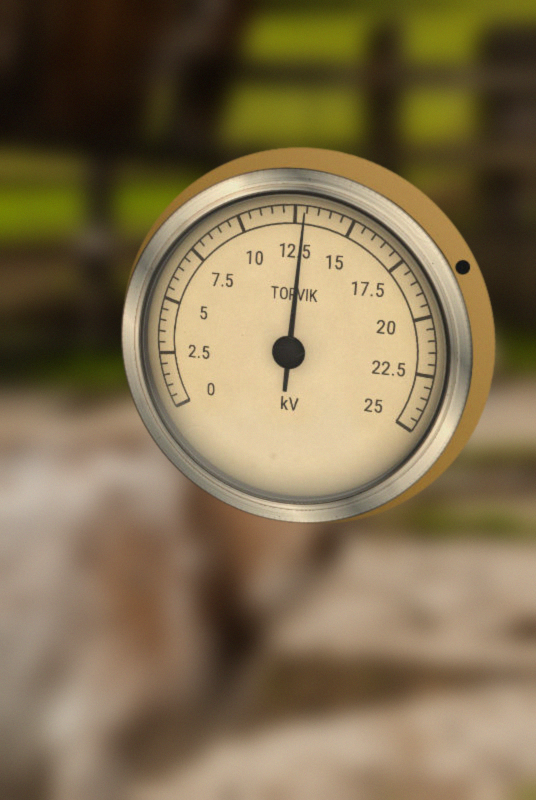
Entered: 13 kV
